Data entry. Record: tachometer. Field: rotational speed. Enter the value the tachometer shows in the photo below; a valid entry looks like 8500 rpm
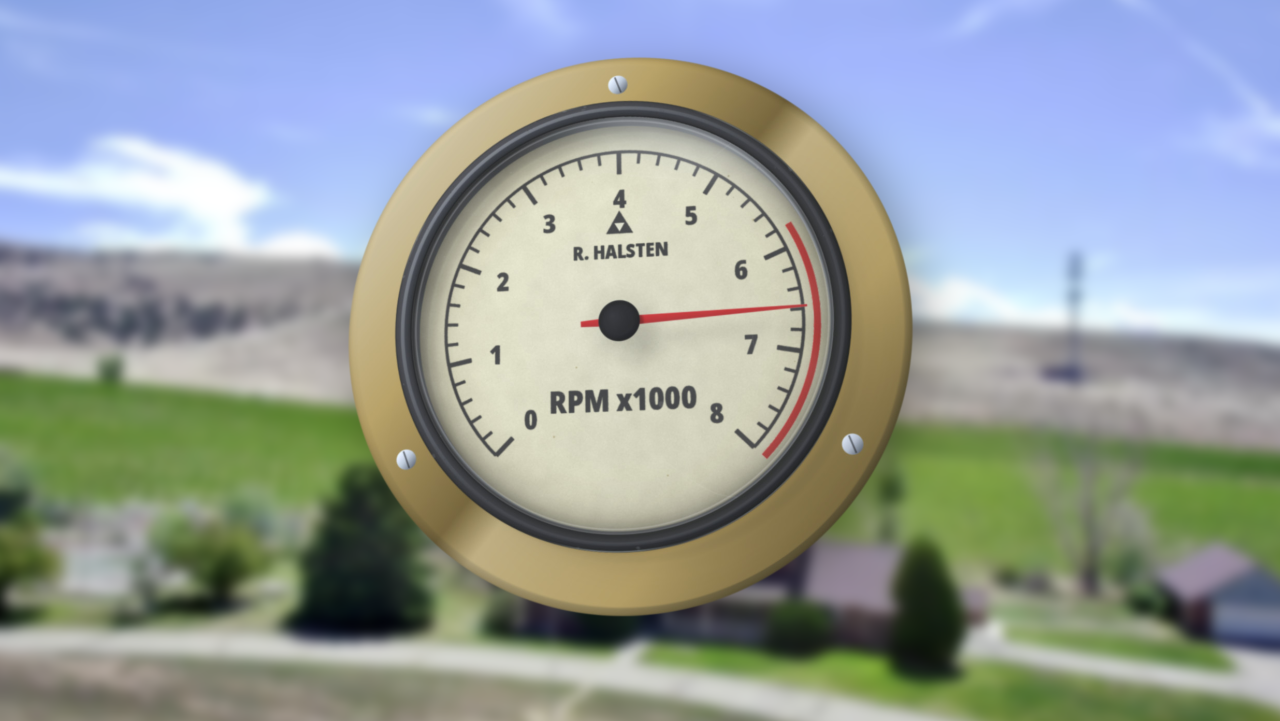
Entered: 6600 rpm
